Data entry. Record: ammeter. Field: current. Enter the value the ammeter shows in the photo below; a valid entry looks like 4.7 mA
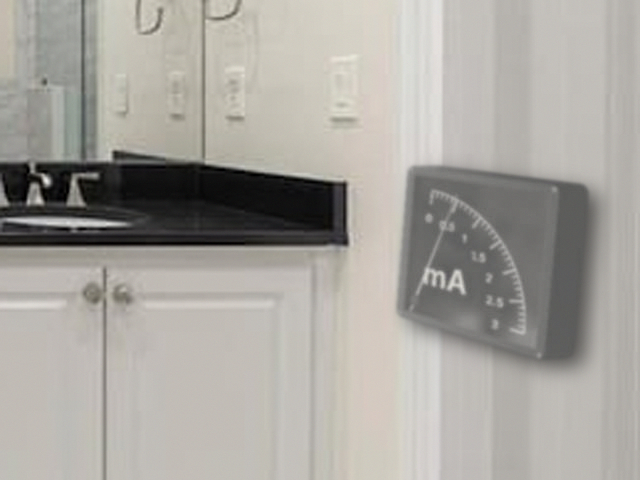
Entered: 0.5 mA
